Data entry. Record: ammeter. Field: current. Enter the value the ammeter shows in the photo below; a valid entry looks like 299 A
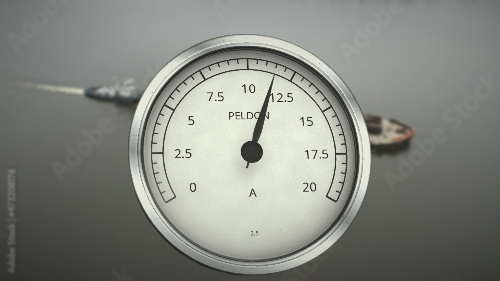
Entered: 11.5 A
